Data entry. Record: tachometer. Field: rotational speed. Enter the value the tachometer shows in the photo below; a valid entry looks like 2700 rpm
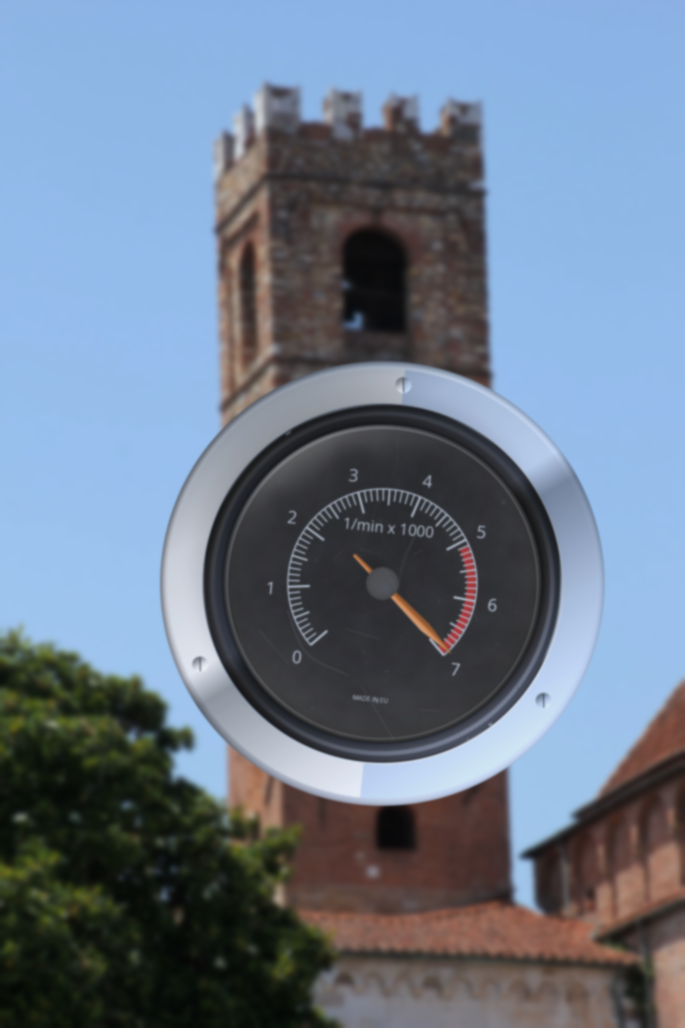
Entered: 6900 rpm
